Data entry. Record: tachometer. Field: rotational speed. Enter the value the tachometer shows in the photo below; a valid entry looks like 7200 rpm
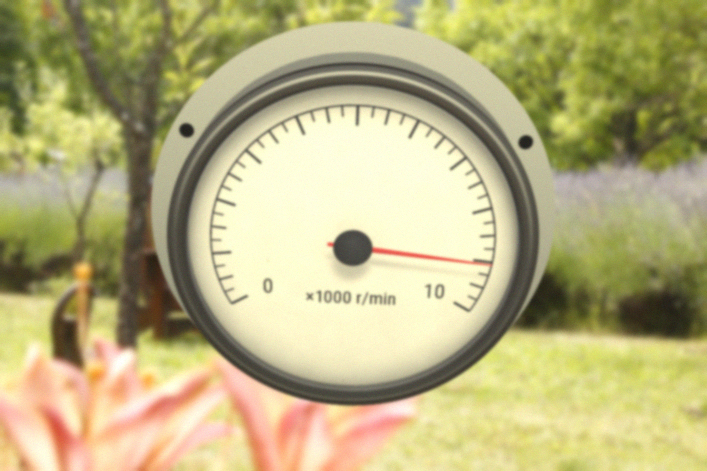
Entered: 9000 rpm
